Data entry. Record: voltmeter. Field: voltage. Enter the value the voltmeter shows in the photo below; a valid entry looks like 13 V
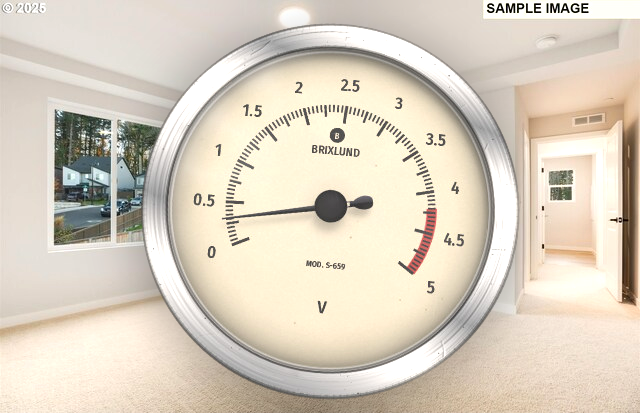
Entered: 0.3 V
